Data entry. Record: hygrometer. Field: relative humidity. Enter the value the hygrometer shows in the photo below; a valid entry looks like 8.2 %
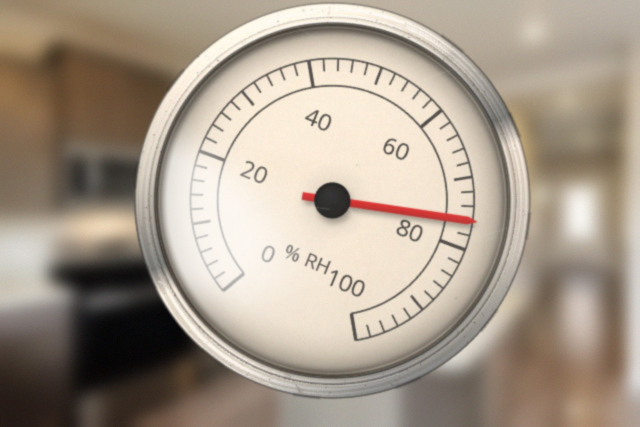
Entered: 76 %
